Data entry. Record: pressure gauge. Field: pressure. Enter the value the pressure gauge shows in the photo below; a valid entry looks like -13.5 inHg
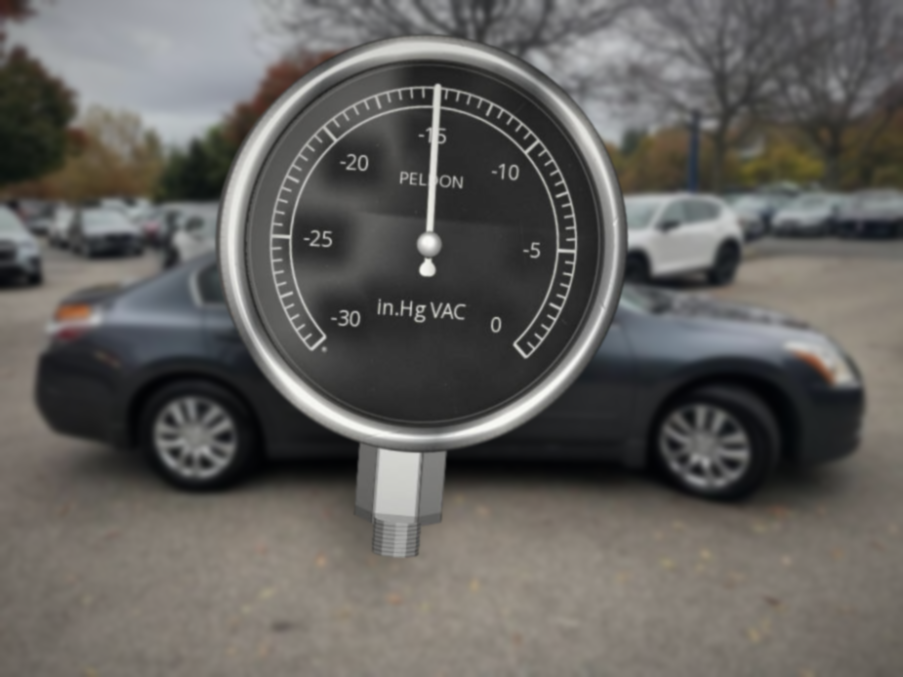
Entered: -15 inHg
